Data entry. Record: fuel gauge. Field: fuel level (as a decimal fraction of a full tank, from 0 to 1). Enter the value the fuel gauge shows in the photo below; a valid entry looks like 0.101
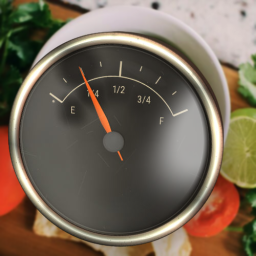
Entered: 0.25
